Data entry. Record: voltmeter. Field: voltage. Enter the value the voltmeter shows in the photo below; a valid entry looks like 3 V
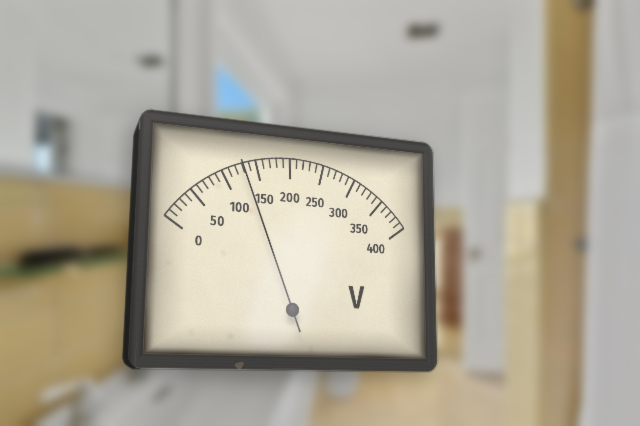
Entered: 130 V
